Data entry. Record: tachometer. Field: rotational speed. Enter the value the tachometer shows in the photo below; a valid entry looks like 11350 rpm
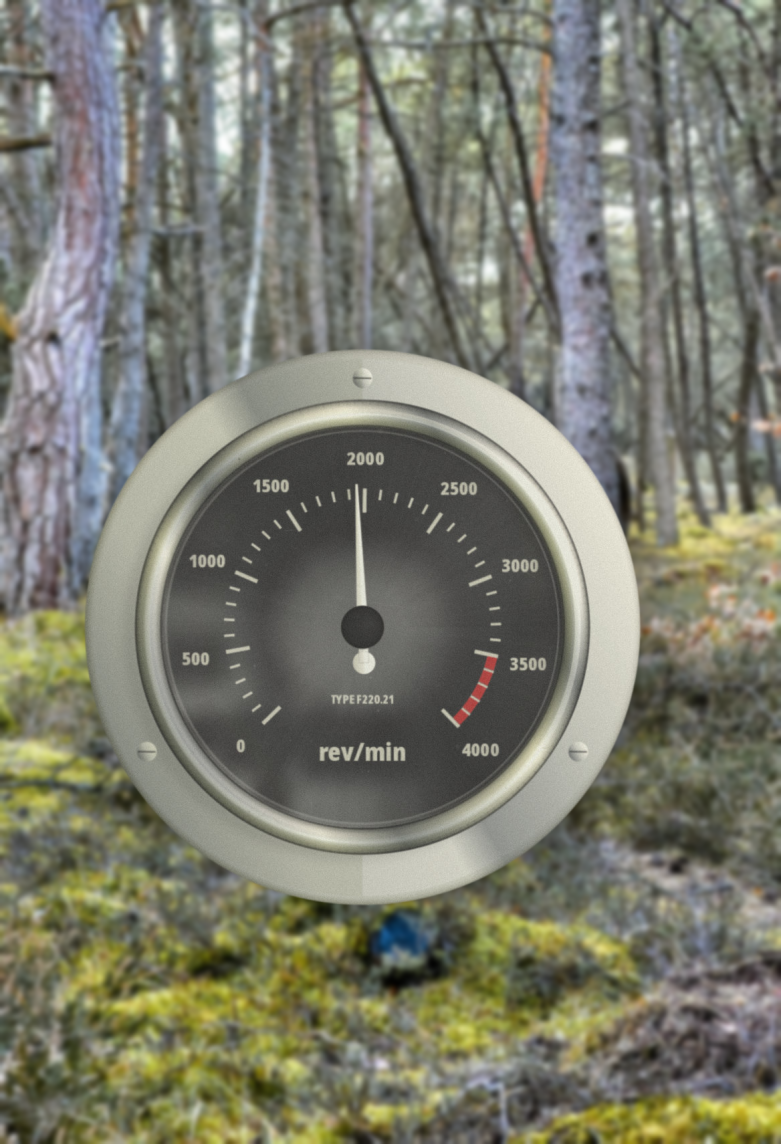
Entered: 1950 rpm
